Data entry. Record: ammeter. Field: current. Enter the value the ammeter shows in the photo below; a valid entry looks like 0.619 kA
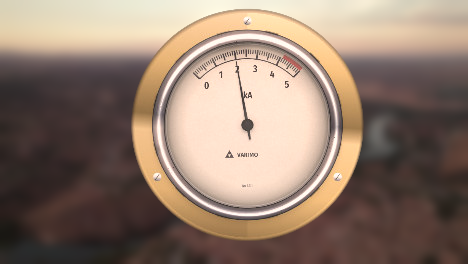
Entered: 2 kA
